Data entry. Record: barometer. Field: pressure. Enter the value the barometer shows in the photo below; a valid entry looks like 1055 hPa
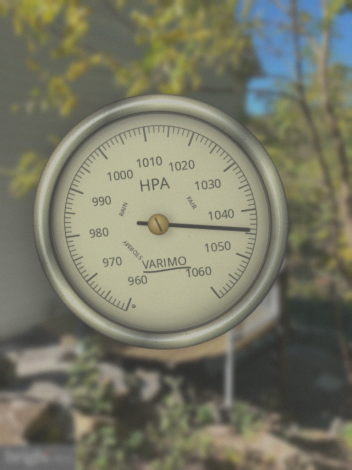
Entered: 1044 hPa
